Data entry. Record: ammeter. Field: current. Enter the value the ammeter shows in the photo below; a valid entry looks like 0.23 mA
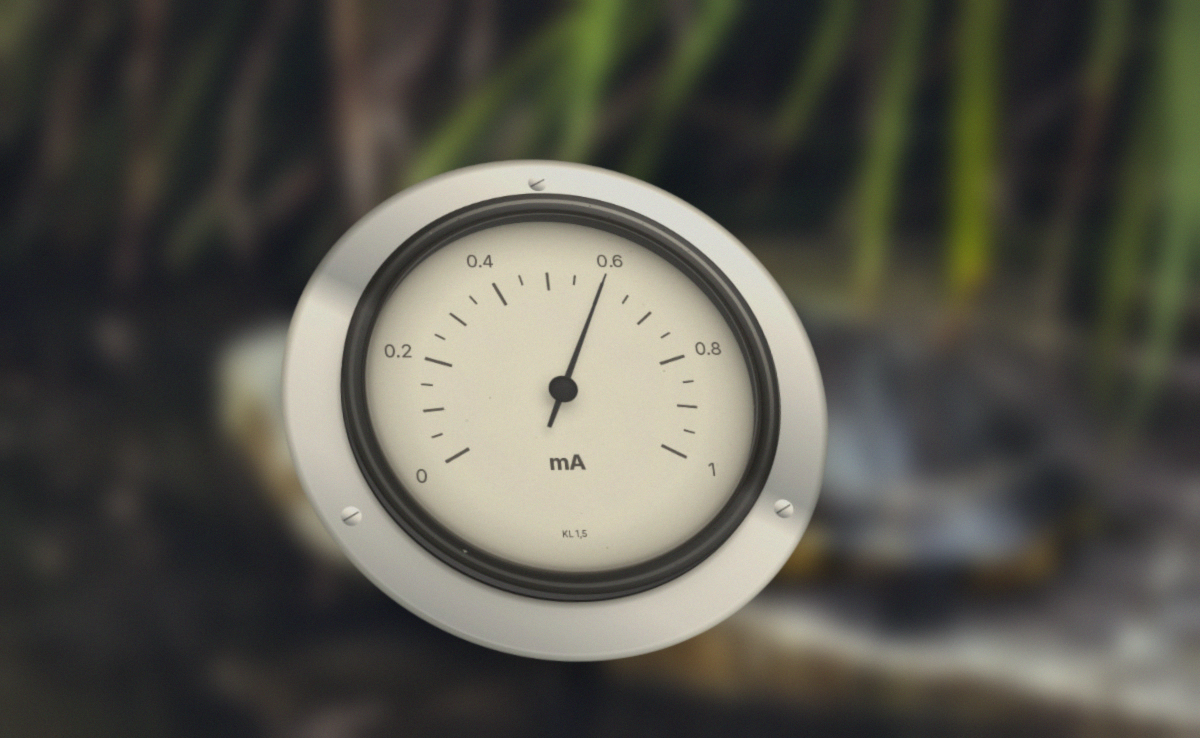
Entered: 0.6 mA
